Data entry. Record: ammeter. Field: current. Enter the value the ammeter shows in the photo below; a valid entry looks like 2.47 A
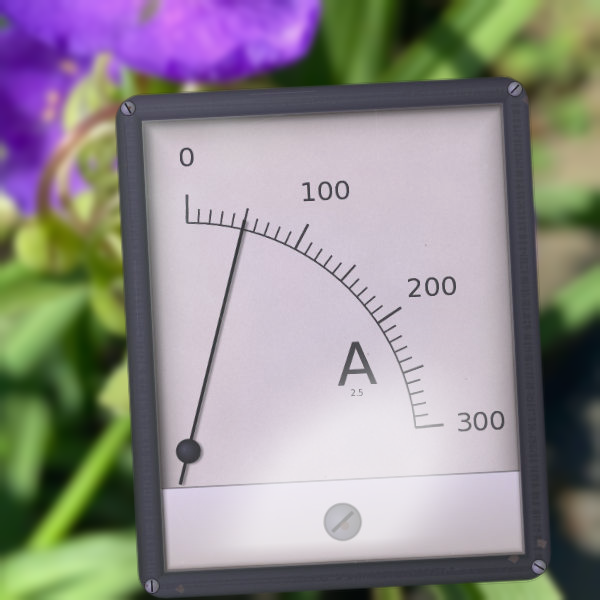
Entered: 50 A
